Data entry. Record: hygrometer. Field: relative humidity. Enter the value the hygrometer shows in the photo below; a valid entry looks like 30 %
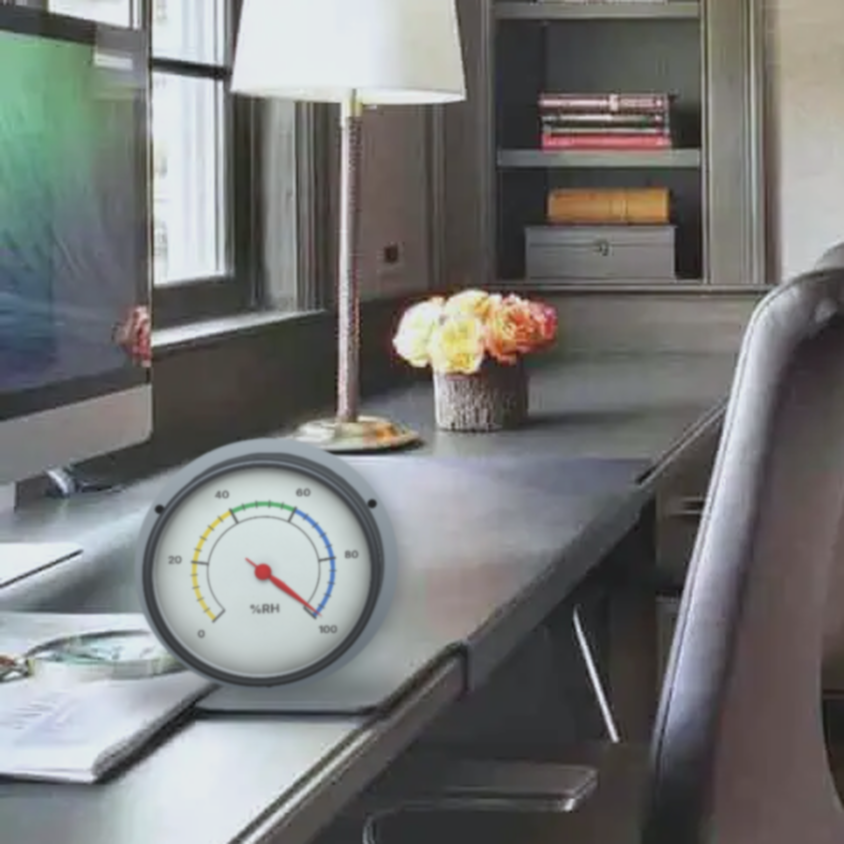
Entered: 98 %
